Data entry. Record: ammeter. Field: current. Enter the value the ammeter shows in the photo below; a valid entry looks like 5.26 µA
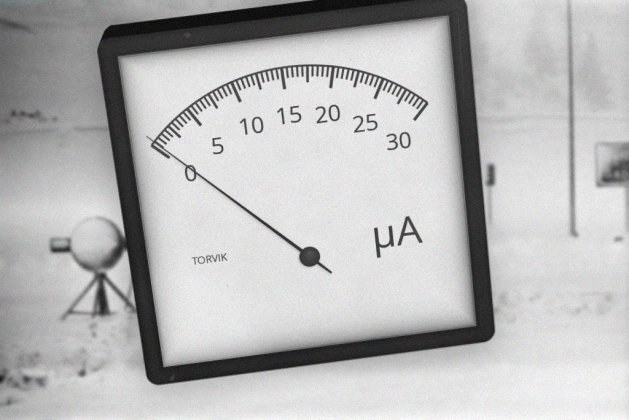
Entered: 0.5 µA
